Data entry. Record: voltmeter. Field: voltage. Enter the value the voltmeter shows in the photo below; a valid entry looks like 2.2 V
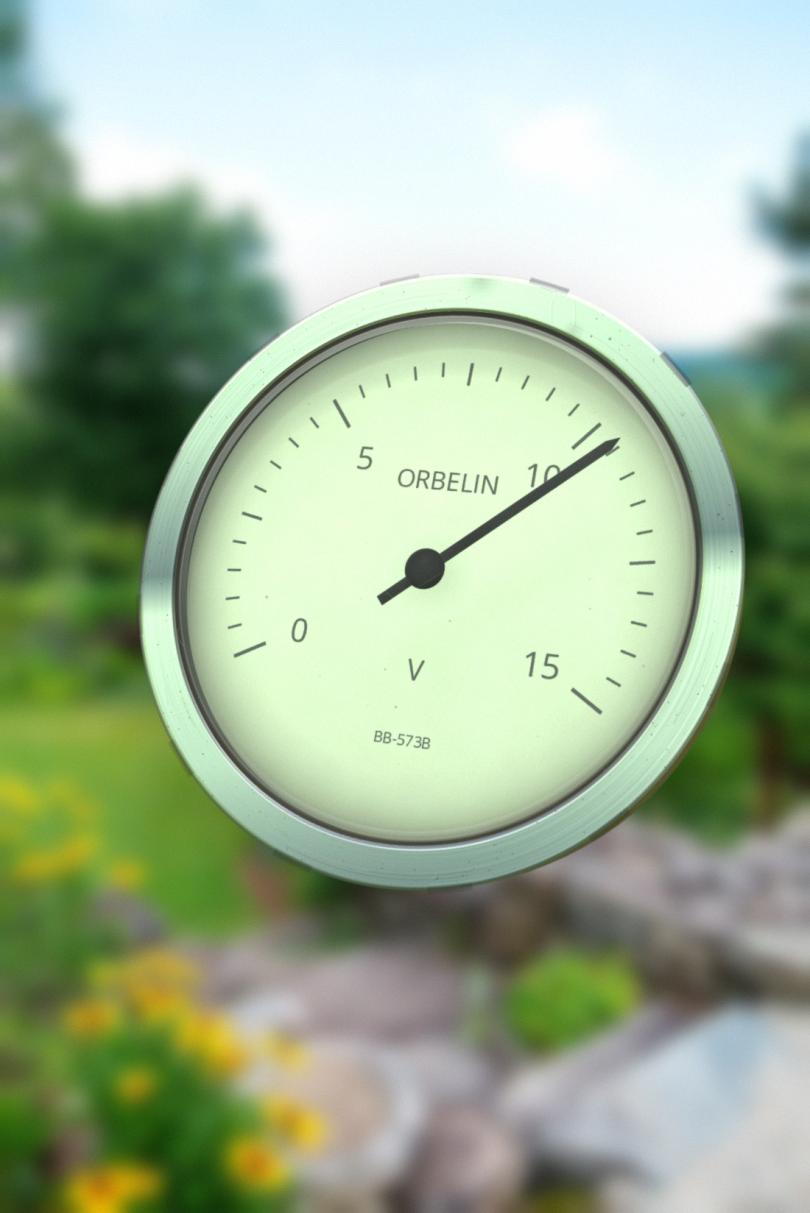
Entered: 10.5 V
